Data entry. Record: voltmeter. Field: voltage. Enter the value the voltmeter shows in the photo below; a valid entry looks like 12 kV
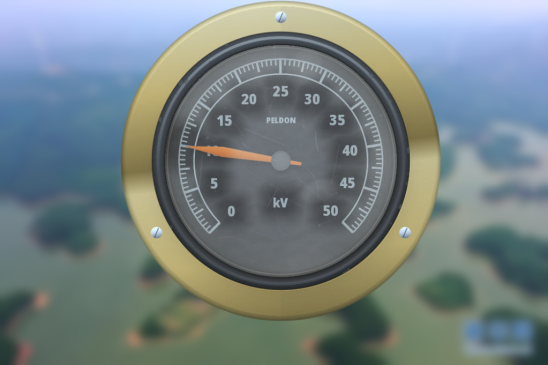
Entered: 10 kV
